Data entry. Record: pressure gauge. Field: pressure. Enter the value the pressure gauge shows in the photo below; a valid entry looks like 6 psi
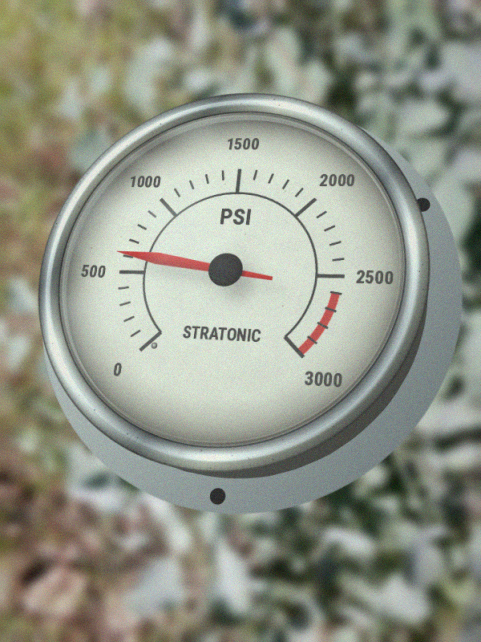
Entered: 600 psi
